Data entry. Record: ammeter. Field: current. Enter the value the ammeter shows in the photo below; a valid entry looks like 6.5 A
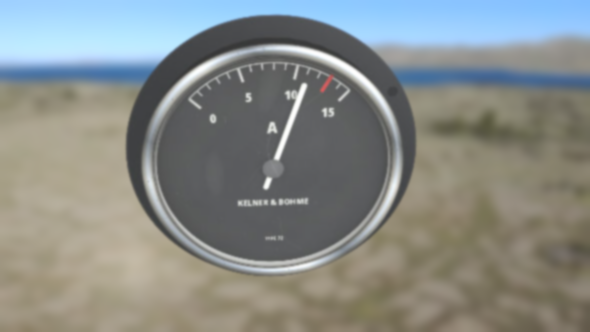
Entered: 11 A
